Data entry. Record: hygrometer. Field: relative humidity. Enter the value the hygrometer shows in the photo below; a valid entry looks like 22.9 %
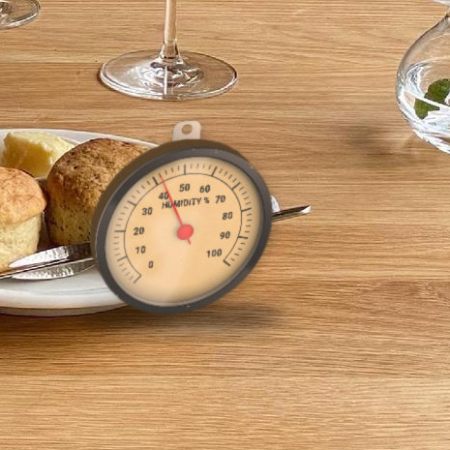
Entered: 42 %
